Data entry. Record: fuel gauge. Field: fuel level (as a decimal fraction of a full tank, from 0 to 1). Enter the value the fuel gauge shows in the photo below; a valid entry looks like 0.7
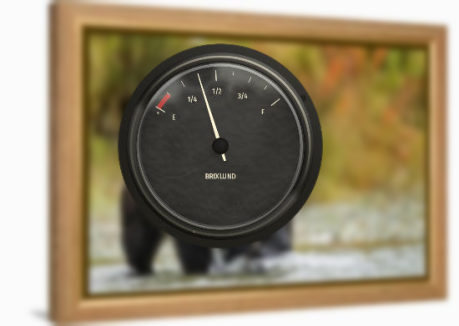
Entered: 0.375
